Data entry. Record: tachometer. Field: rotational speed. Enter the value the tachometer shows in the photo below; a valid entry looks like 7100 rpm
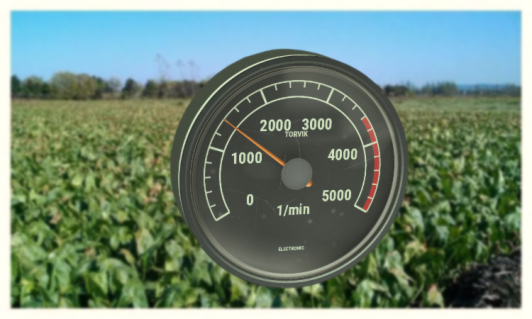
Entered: 1400 rpm
